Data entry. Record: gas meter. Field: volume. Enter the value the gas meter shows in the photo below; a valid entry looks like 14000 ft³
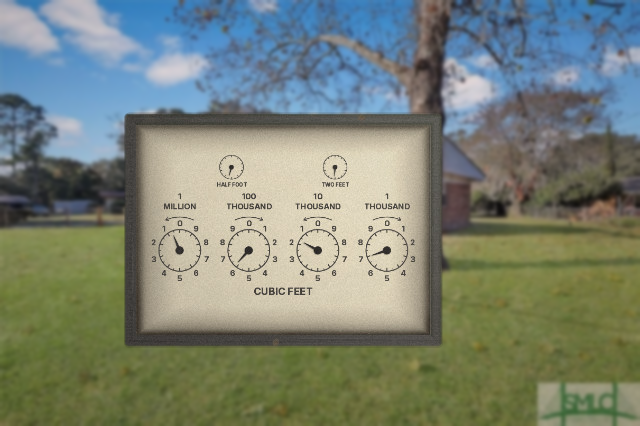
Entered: 61700 ft³
